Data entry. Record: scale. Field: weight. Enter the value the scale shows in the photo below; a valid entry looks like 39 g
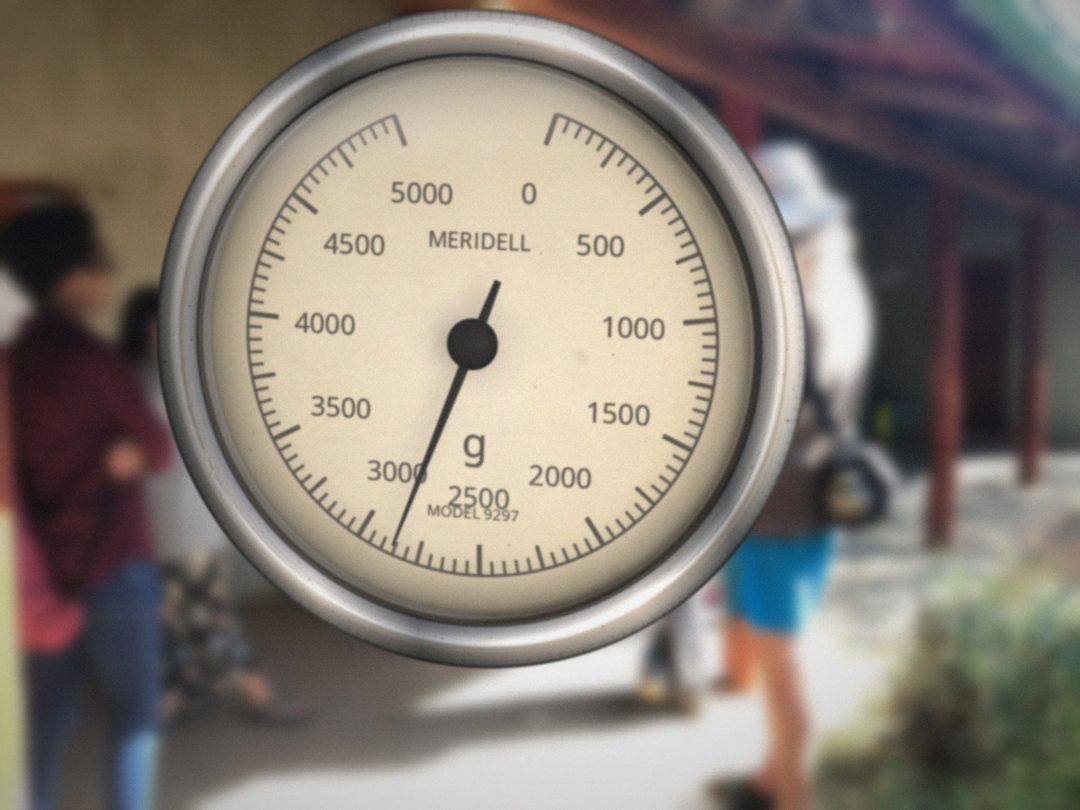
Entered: 2850 g
